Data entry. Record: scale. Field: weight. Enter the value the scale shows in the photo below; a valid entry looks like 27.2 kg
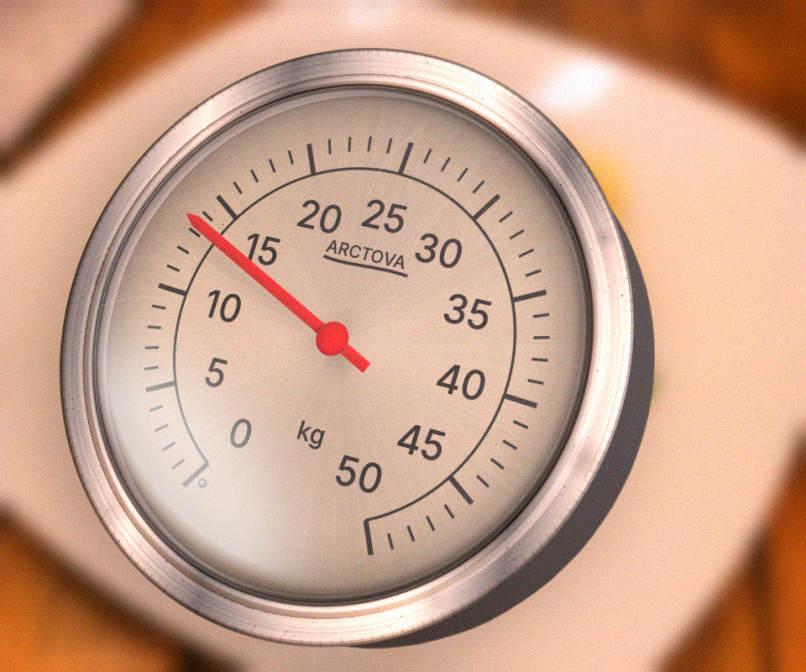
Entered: 13.5 kg
